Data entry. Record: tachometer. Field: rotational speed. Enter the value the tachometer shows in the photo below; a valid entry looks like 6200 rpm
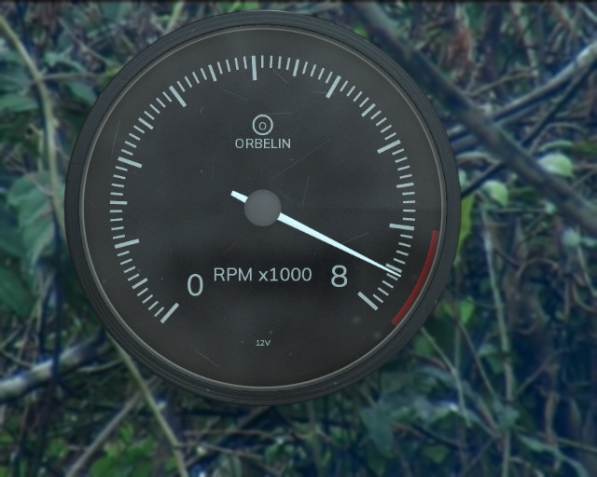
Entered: 7550 rpm
